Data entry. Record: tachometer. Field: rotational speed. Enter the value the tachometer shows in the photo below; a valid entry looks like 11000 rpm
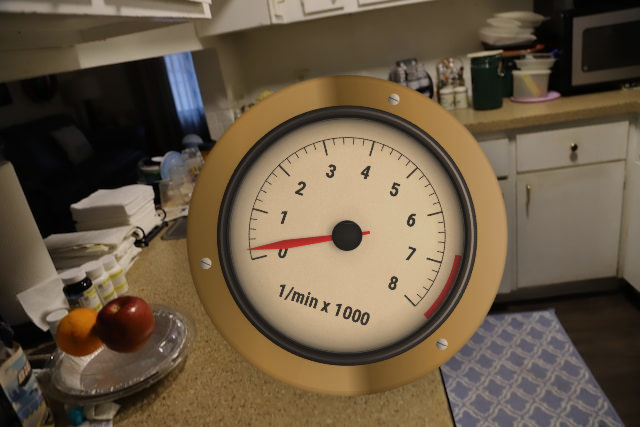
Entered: 200 rpm
